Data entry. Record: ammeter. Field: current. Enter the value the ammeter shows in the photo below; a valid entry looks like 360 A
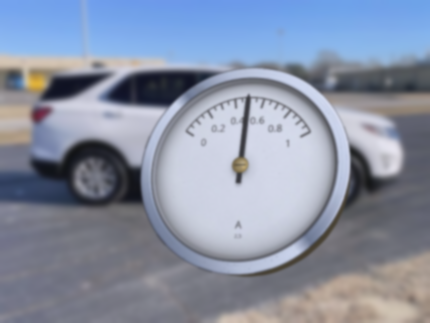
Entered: 0.5 A
